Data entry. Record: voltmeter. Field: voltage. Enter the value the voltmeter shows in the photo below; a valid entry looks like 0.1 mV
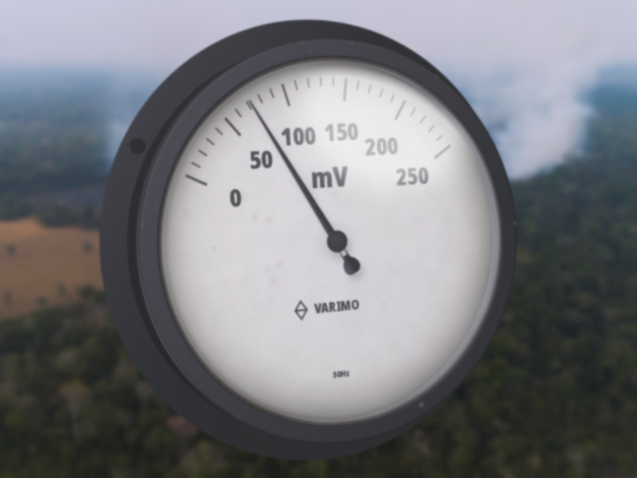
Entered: 70 mV
